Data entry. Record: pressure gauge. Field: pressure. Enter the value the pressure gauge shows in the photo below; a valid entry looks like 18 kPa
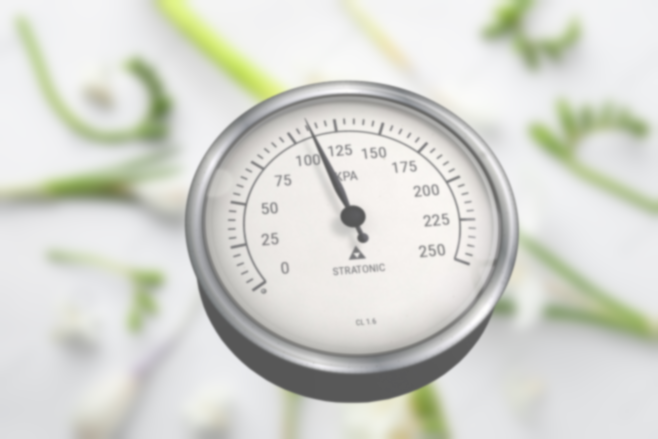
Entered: 110 kPa
